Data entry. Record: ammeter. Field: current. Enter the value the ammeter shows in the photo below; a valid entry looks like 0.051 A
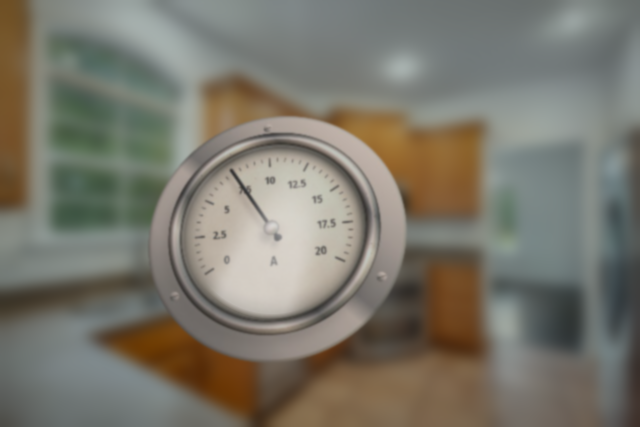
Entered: 7.5 A
